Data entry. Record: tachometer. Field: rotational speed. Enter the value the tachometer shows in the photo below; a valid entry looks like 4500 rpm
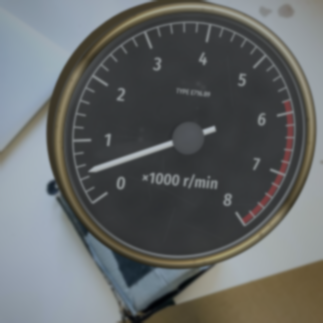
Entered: 500 rpm
